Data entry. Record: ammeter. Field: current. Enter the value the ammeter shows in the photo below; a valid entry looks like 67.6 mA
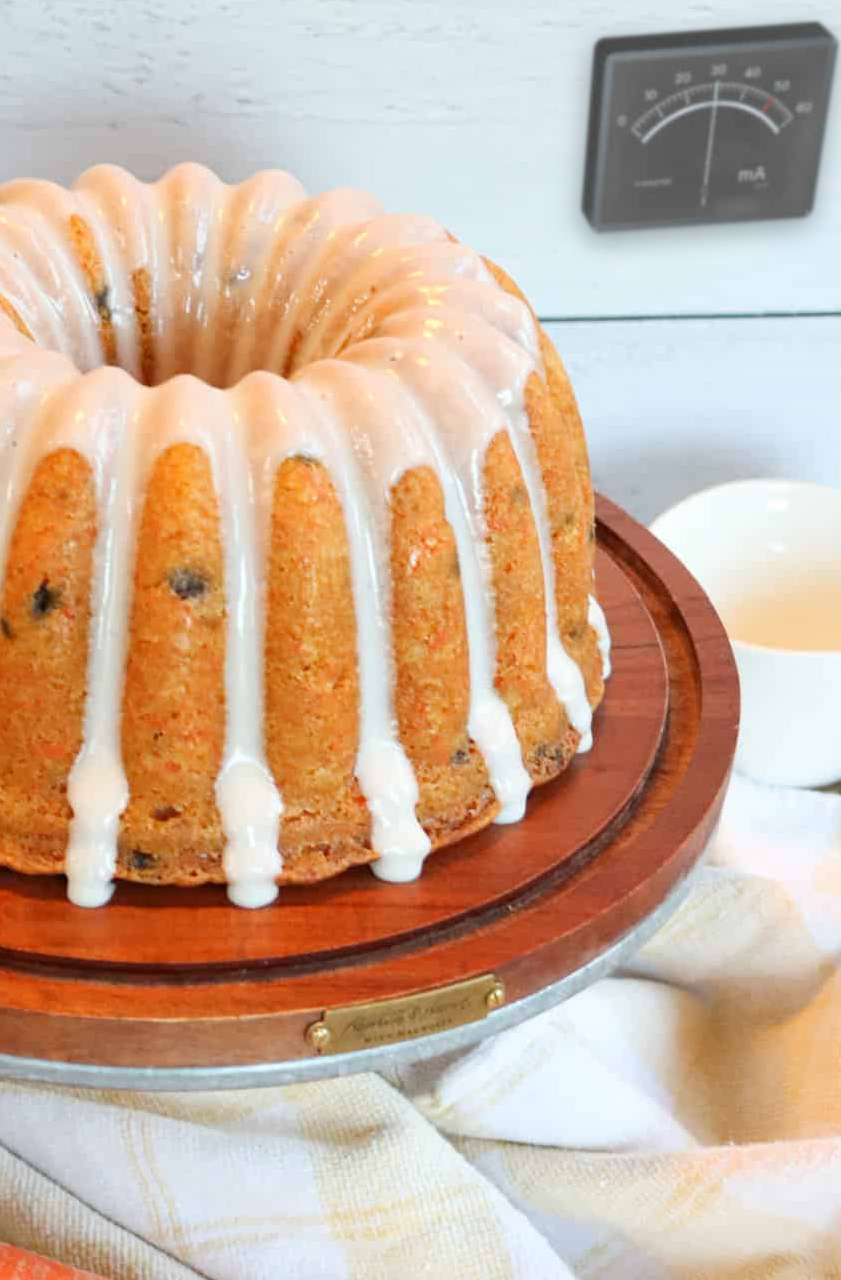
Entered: 30 mA
